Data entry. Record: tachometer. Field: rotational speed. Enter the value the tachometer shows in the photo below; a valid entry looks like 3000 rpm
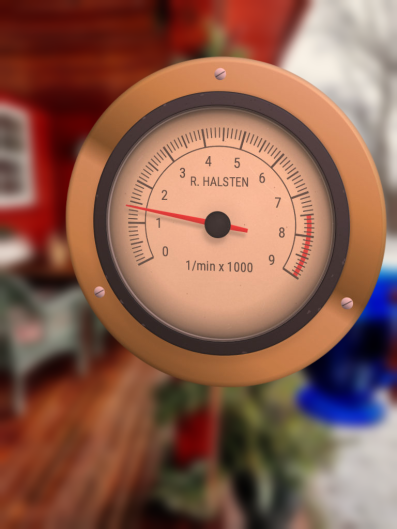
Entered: 1400 rpm
